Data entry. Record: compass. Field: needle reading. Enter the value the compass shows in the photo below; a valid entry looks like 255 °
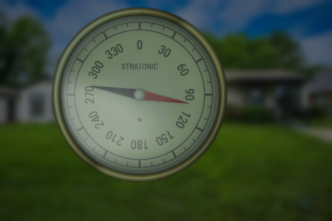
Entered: 100 °
